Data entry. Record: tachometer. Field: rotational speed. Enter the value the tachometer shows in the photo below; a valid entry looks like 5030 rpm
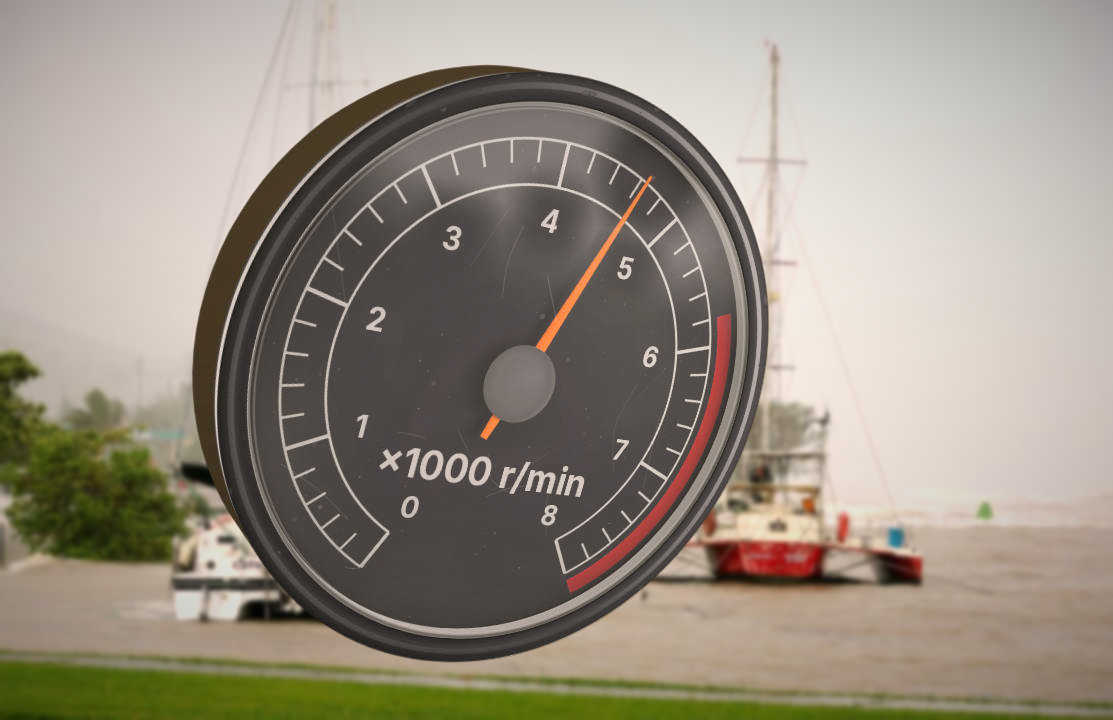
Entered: 4600 rpm
